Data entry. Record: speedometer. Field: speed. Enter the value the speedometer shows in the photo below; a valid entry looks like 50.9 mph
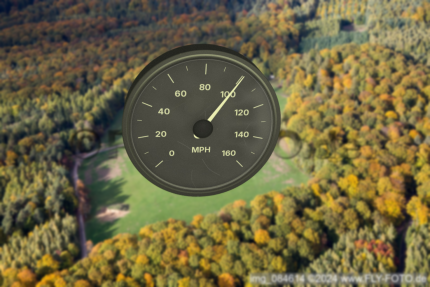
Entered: 100 mph
